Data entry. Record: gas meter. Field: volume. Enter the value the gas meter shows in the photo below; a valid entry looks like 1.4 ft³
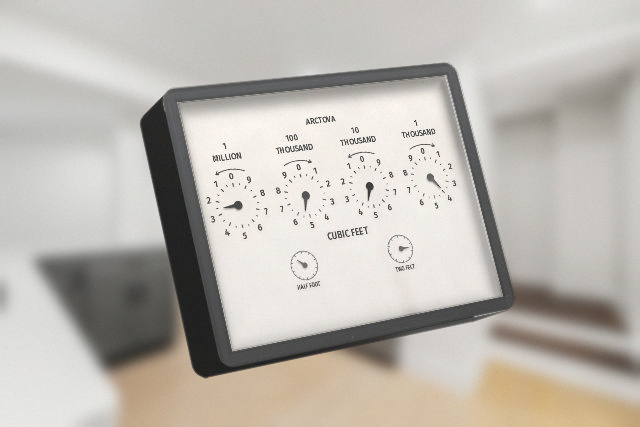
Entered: 254400 ft³
